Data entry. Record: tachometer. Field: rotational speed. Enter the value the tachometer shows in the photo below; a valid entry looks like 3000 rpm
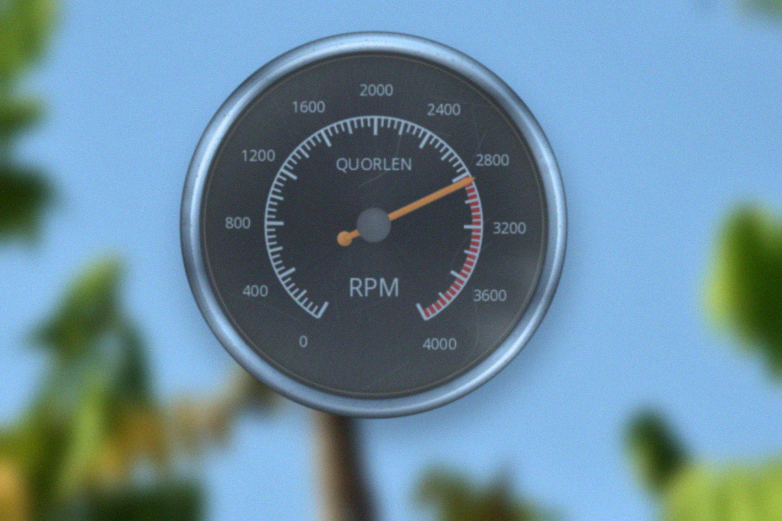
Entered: 2850 rpm
